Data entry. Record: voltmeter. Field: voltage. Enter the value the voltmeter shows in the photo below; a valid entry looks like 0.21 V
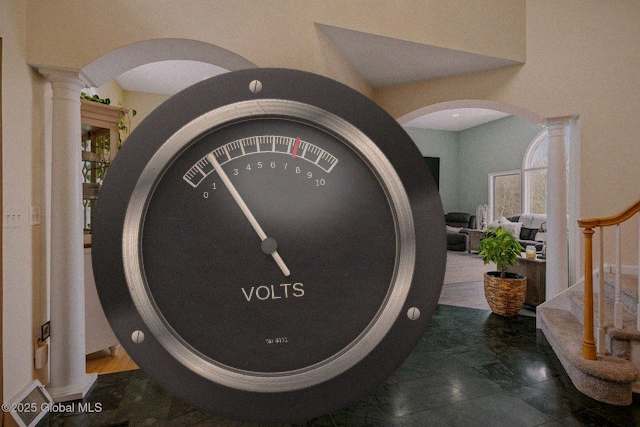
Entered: 2 V
